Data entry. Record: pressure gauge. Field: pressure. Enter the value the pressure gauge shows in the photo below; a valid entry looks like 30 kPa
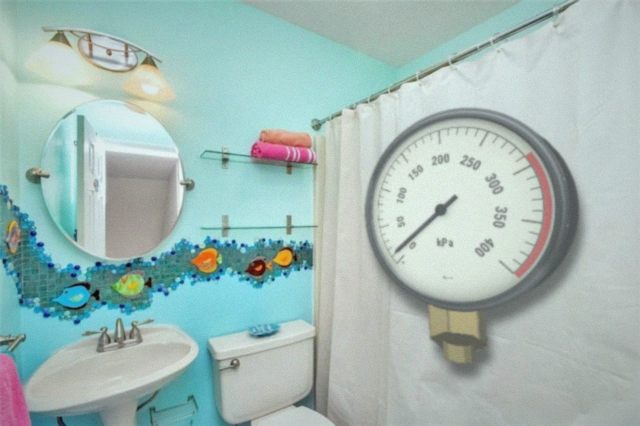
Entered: 10 kPa
